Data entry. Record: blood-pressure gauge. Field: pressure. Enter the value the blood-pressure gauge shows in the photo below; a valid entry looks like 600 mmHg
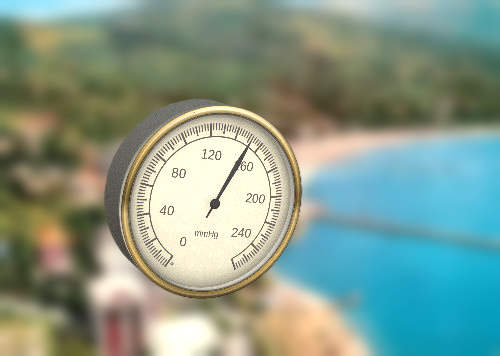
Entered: 150 mmHg
